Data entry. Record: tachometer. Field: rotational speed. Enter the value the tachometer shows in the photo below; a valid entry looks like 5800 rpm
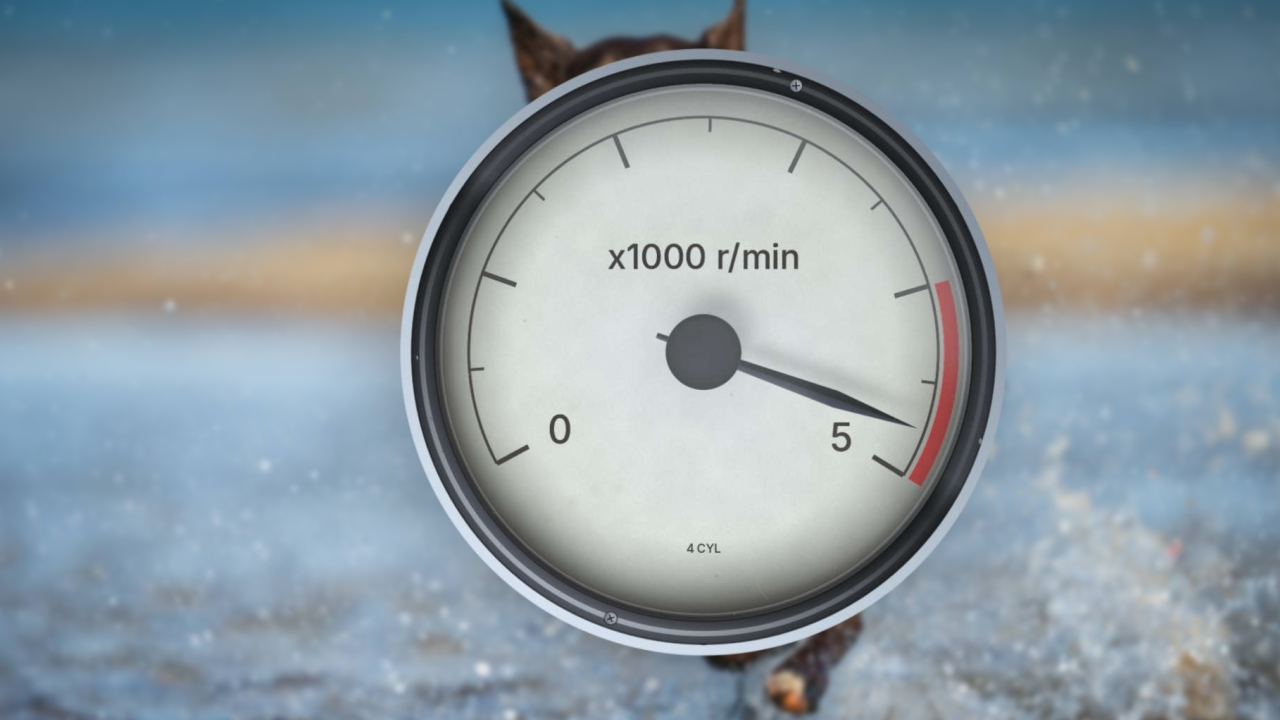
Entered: 4750 rpm
